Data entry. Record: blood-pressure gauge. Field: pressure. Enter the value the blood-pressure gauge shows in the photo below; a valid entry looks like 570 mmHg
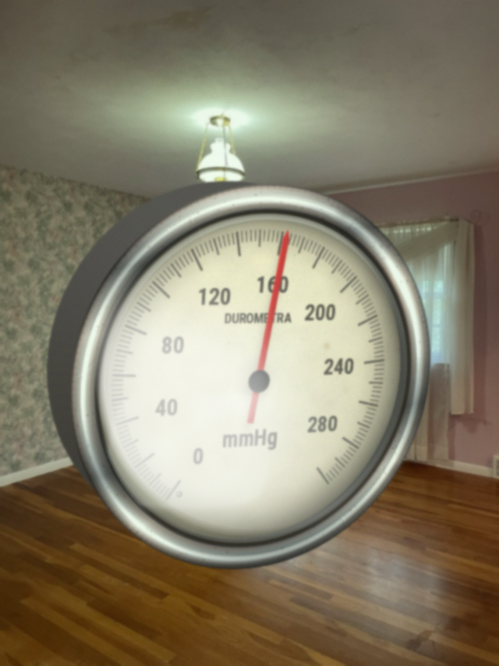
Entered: 160 mmHg
